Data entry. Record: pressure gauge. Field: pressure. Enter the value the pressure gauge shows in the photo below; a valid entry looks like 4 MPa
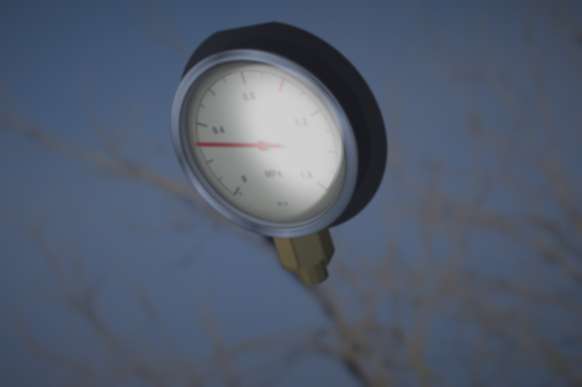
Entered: 0.3 MPa
